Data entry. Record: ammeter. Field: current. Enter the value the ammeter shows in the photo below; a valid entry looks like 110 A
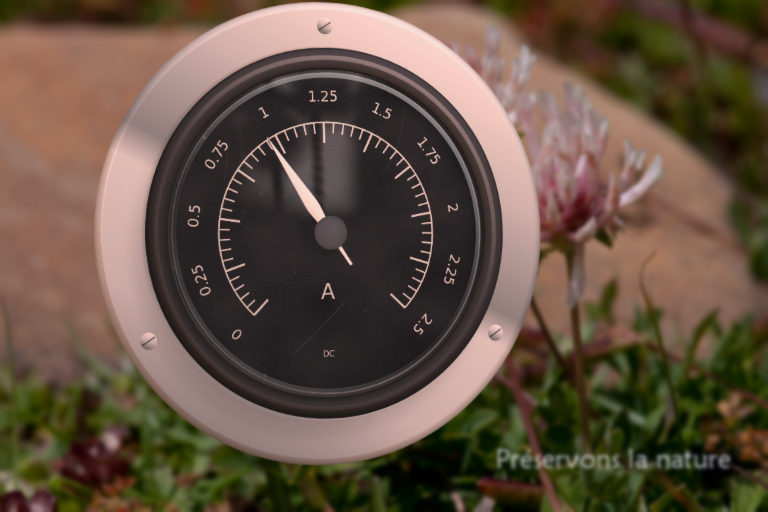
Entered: 0.95 A
